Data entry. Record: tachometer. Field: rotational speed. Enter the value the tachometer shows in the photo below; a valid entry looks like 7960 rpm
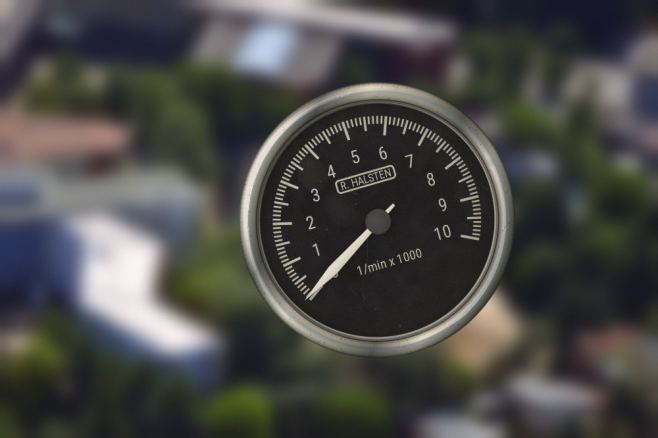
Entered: 100 rpm
